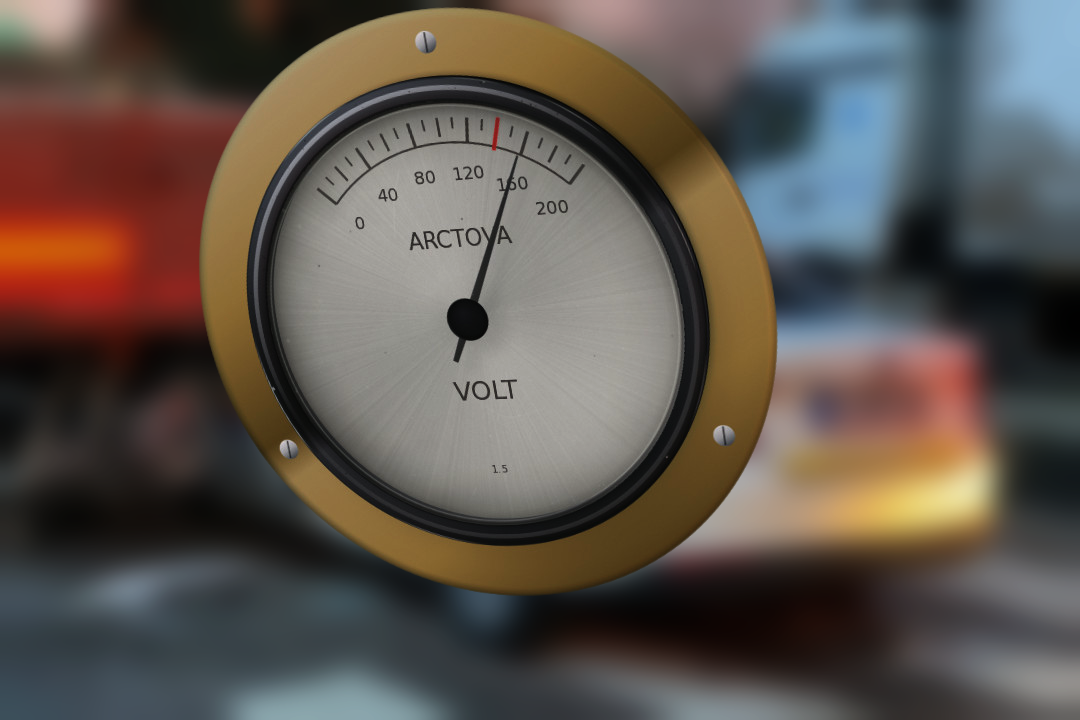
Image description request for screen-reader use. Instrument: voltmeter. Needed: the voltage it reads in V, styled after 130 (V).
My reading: 160 (V)
